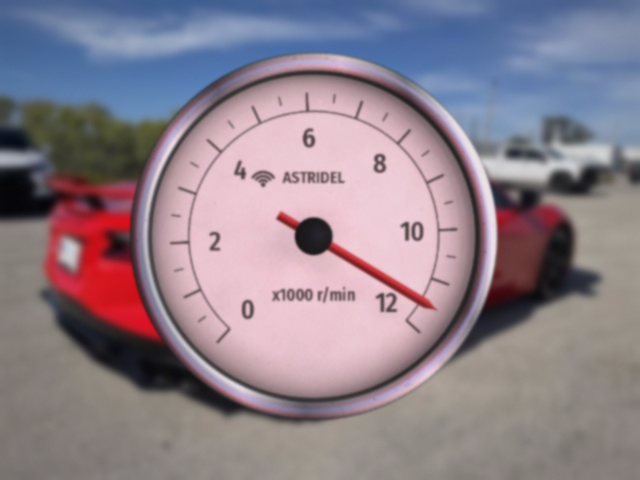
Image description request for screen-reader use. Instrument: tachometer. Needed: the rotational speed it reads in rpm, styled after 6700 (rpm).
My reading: 11500 (rpm)
